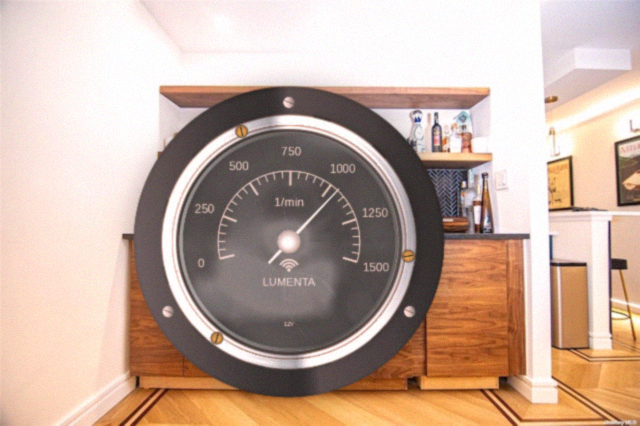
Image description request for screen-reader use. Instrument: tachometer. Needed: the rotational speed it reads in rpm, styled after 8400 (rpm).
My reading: 1050 (rpm)
